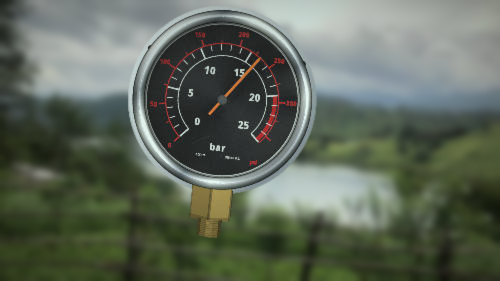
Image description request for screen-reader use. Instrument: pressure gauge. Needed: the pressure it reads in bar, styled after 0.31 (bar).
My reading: 16 (bar)
